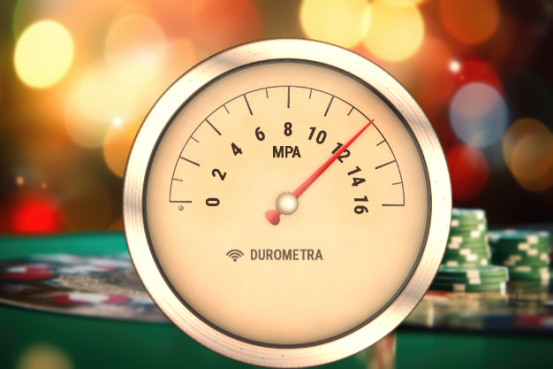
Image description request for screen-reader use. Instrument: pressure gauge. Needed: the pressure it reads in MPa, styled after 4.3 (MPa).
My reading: 12 (MPa)
